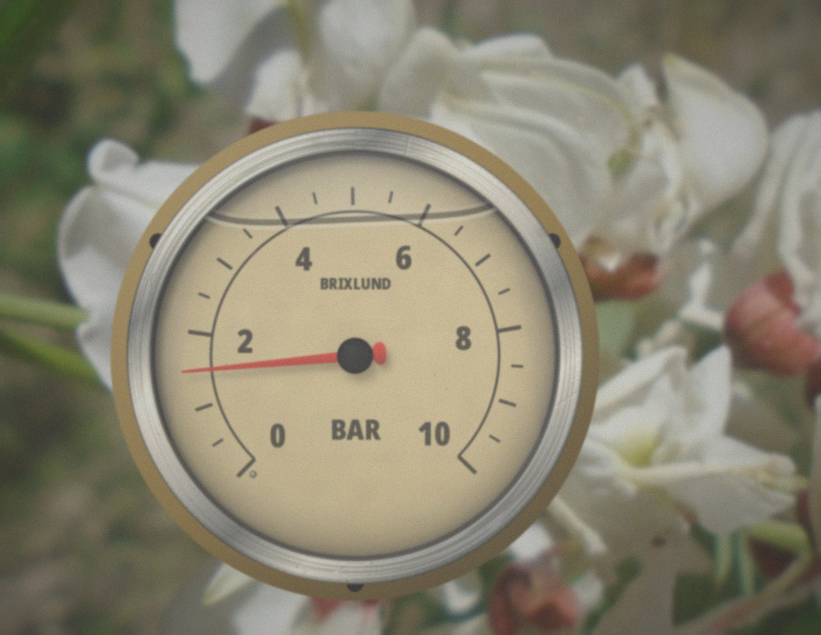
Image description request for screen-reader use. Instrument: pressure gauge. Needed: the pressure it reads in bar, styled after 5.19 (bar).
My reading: 1.5 (bar)
